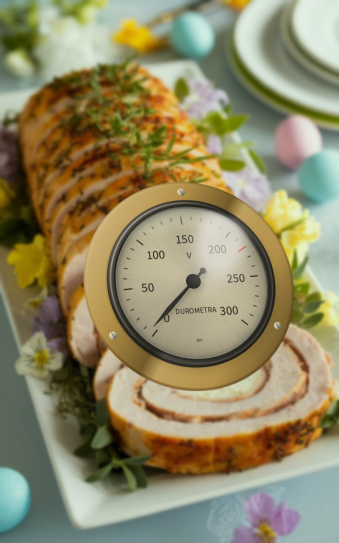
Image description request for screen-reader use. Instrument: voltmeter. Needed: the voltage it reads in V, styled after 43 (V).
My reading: 5 (V)
